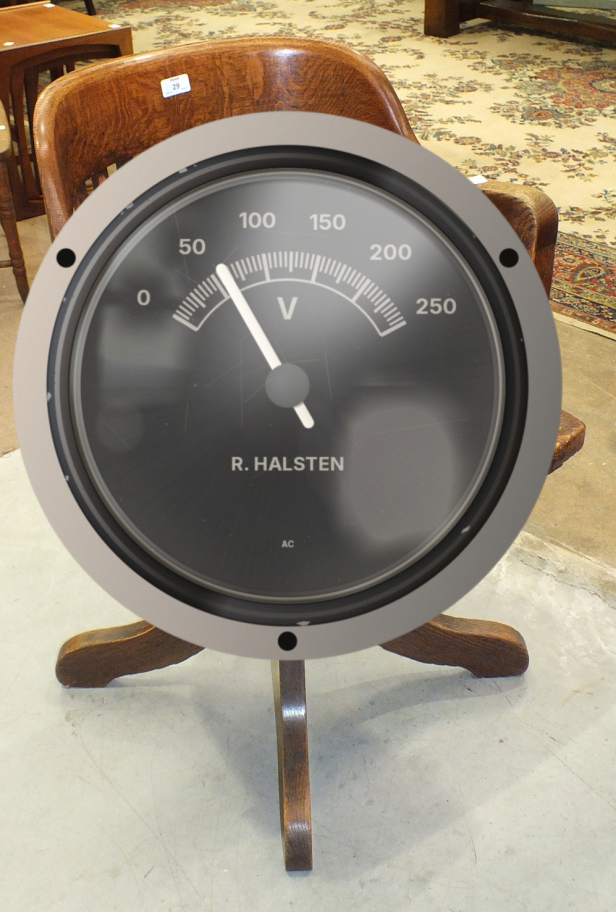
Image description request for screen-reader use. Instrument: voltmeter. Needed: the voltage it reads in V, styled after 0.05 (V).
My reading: 60 (V)
